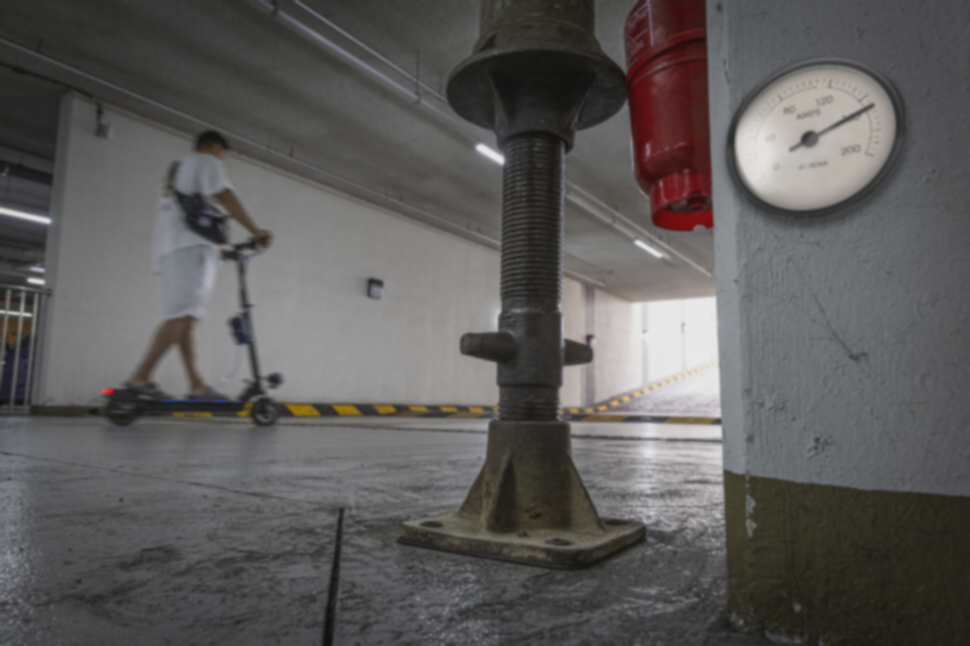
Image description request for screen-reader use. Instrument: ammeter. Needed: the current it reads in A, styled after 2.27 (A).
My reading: 160 (A)
